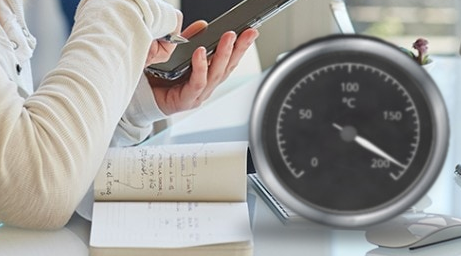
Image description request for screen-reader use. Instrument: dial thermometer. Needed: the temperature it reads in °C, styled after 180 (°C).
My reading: 190 (°C)
